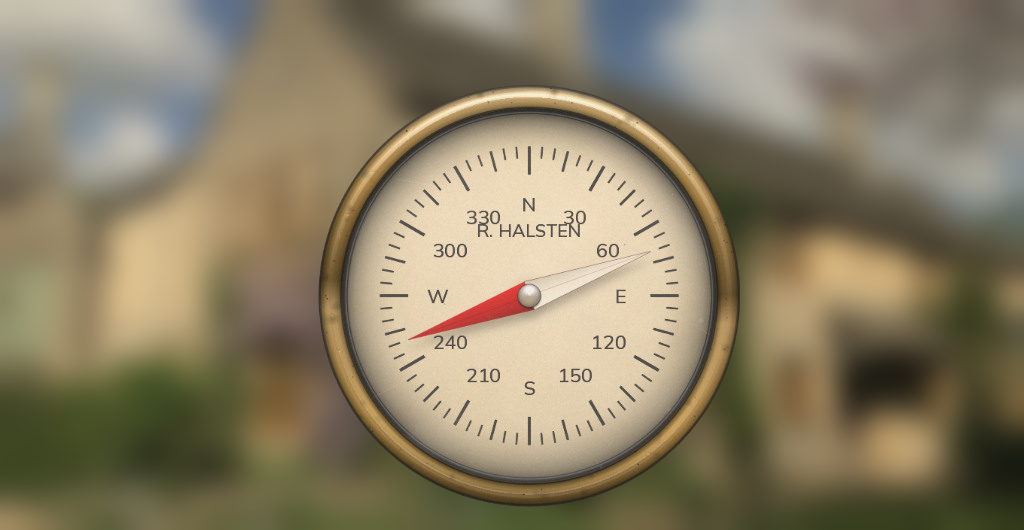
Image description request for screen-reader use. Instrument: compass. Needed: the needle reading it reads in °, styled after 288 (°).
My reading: 250 (°)
